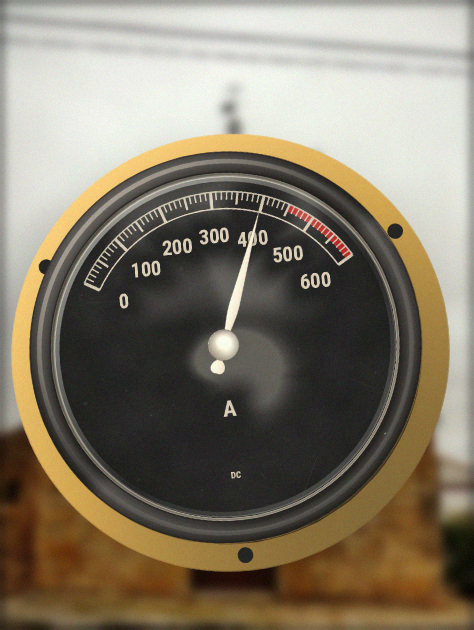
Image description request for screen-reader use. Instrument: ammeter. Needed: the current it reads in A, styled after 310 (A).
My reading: 400 (A)
